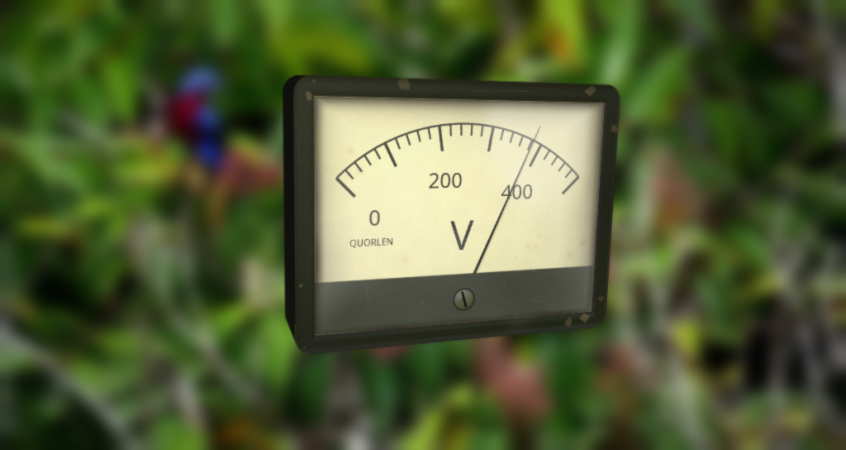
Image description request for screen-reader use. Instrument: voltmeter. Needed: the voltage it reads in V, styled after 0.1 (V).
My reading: 380 (V)
